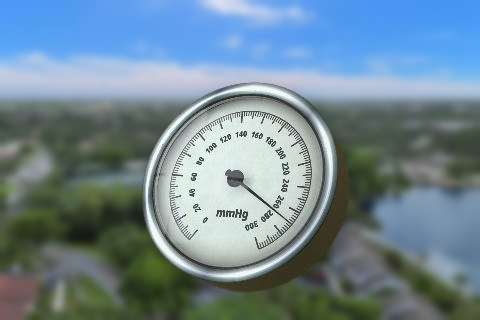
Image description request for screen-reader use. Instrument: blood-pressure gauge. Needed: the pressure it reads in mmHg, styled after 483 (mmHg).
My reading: 270 (mmHg)
